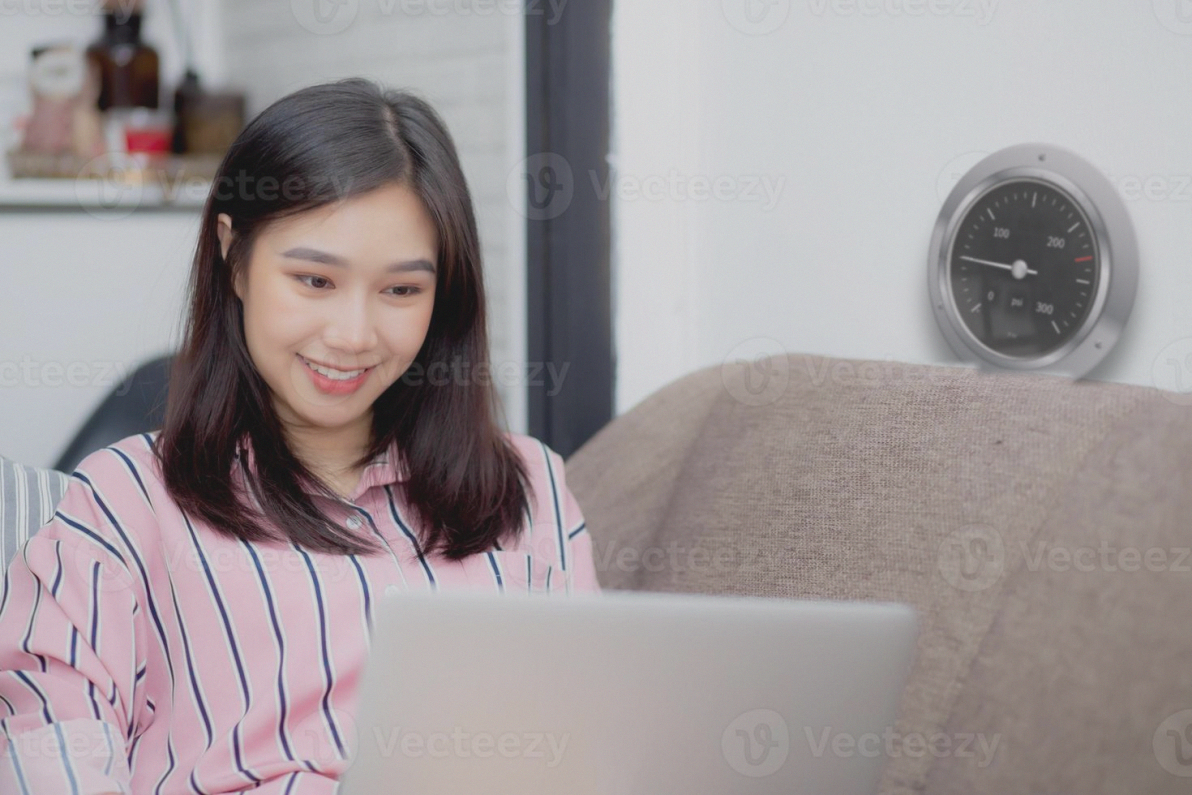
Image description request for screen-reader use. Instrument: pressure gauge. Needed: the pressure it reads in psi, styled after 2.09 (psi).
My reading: 50 (psi)
